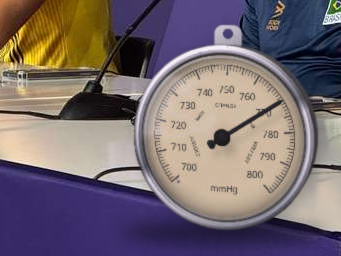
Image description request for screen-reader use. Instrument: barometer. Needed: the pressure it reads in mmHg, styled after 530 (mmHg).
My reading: 770 (mmHg)
